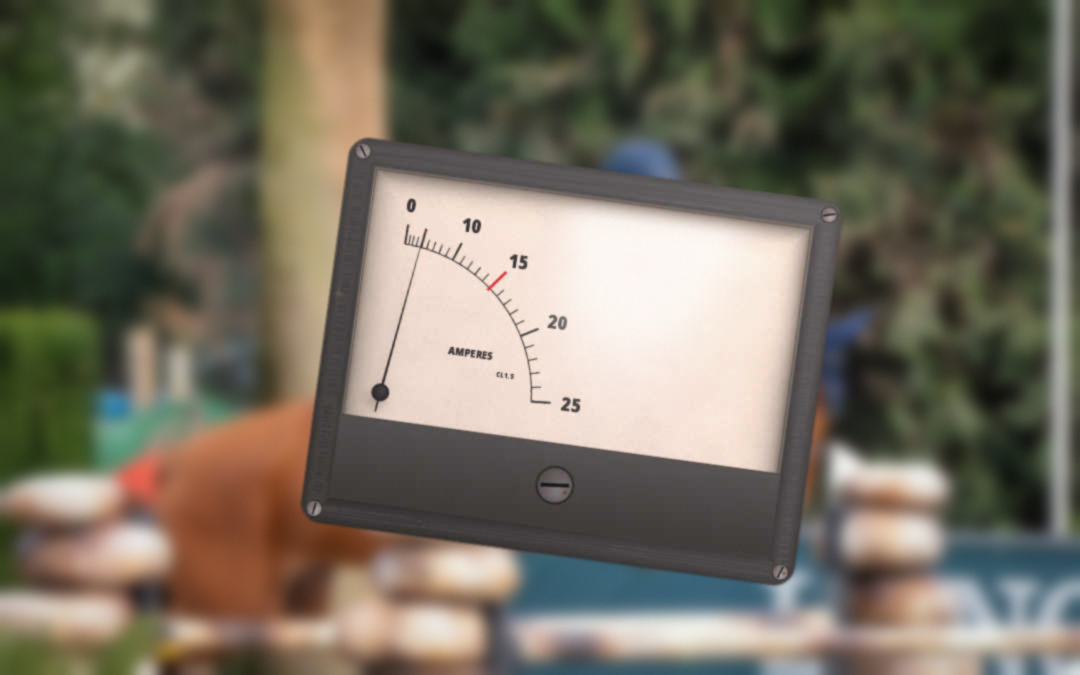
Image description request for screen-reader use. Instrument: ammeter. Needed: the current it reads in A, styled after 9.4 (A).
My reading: 5 (A)
